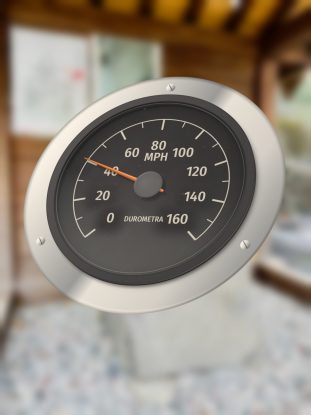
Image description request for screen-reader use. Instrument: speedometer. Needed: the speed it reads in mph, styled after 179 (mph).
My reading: 40 (mph)
